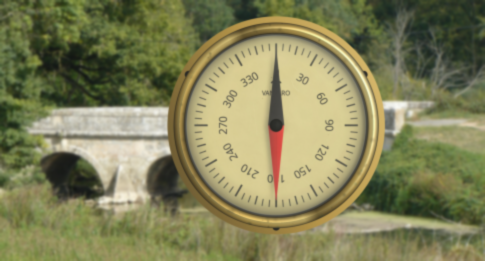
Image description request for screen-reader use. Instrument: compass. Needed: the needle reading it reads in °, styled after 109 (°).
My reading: 180 (°)
